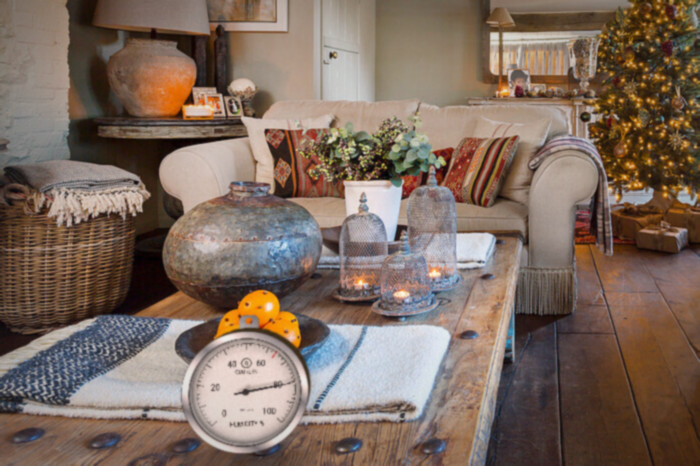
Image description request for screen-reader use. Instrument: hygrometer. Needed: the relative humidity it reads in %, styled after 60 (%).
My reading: 80 (%)
